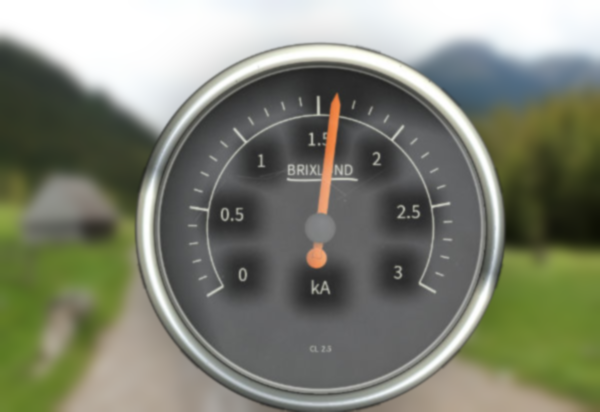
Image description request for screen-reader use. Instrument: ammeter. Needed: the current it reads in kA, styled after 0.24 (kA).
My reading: 1.6 (kA)
